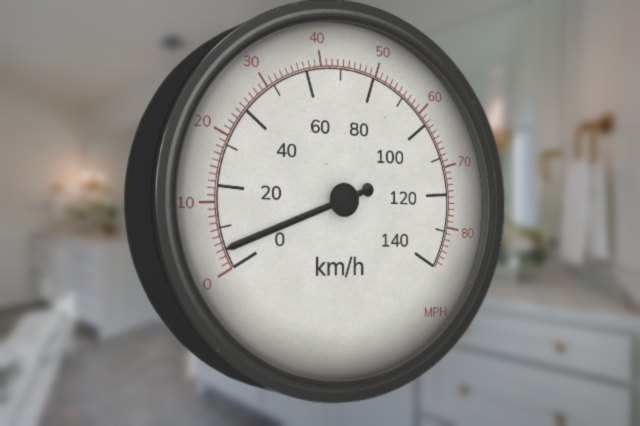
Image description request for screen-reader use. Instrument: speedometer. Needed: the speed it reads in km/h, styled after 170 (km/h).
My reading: 5 (km/h)
